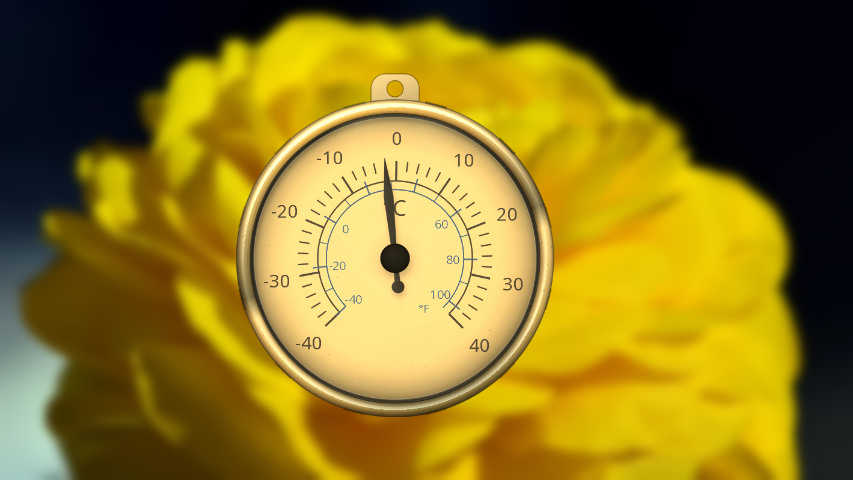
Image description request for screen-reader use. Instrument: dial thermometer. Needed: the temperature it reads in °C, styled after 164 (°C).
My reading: -2 (°C)
